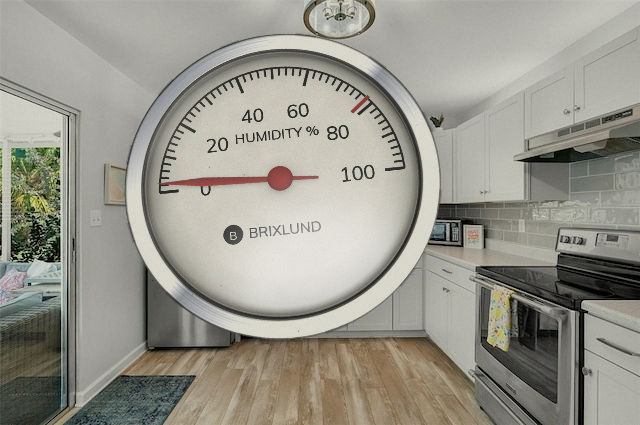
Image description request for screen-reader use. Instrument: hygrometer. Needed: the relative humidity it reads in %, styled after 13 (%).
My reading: 2 (%)
